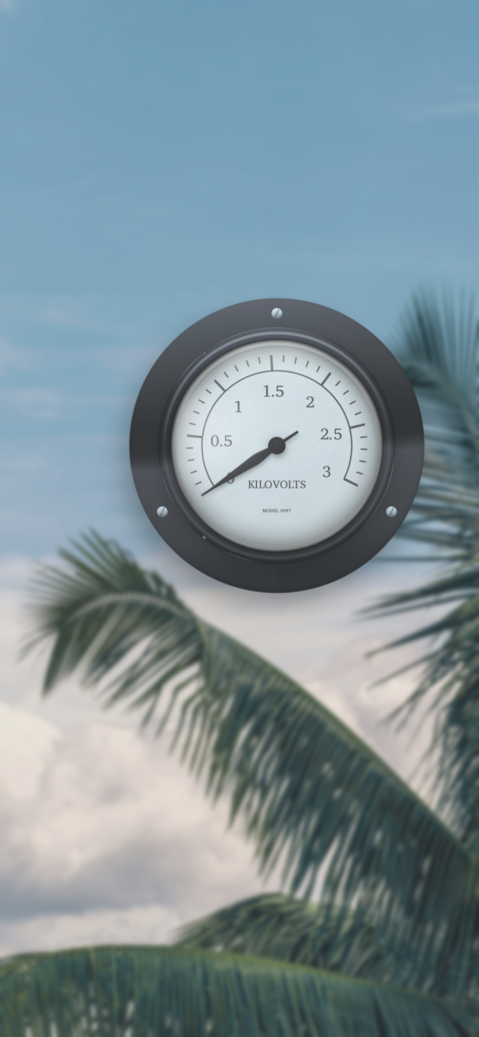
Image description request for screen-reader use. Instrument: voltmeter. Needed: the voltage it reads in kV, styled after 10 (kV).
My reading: 0 (kV)
